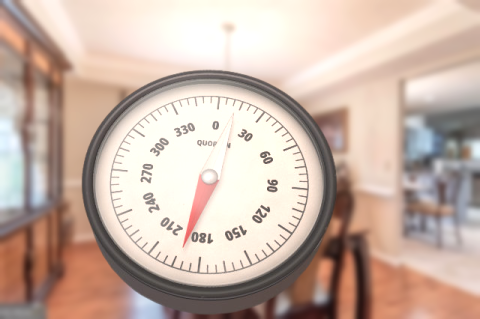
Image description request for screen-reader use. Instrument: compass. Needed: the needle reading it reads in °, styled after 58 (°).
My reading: 192.5 (°)
